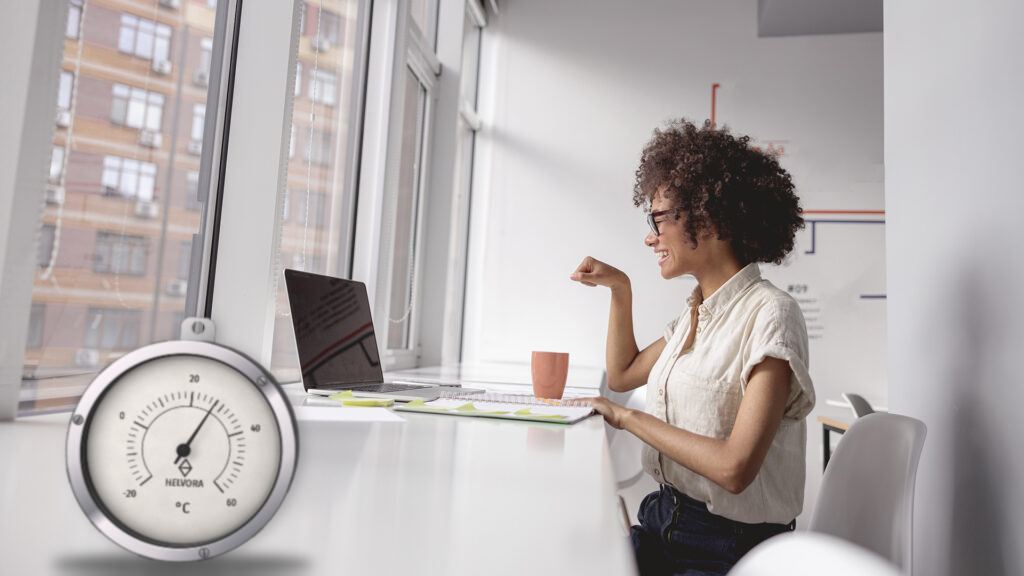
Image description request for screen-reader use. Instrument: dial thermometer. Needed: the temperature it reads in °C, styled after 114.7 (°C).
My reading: 28 (°C)
